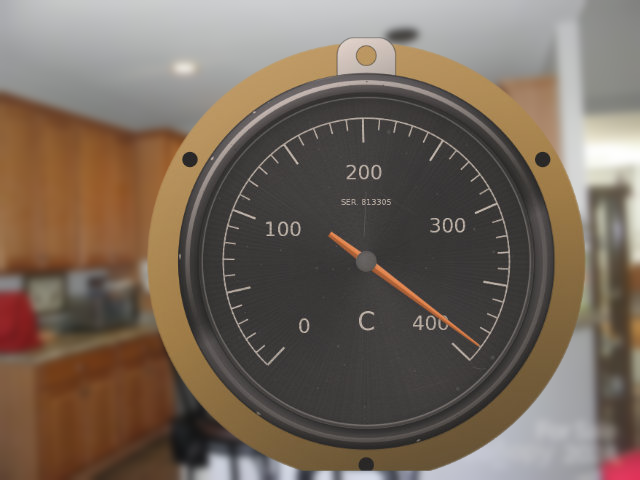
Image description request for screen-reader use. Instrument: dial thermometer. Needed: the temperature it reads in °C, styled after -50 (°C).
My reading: 390 (°C)
